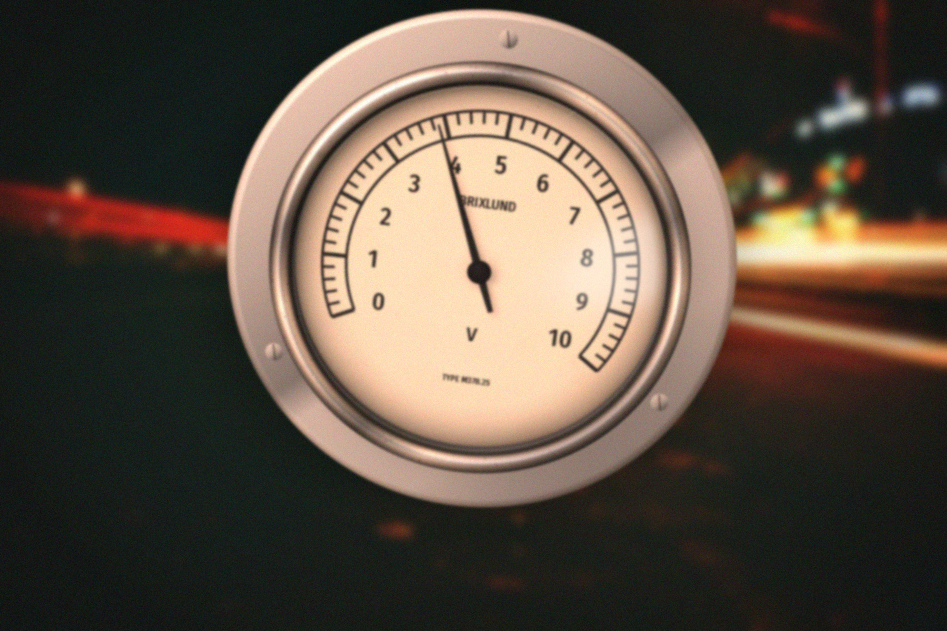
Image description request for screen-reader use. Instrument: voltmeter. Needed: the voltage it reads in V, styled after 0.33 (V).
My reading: 3.9 (V)
